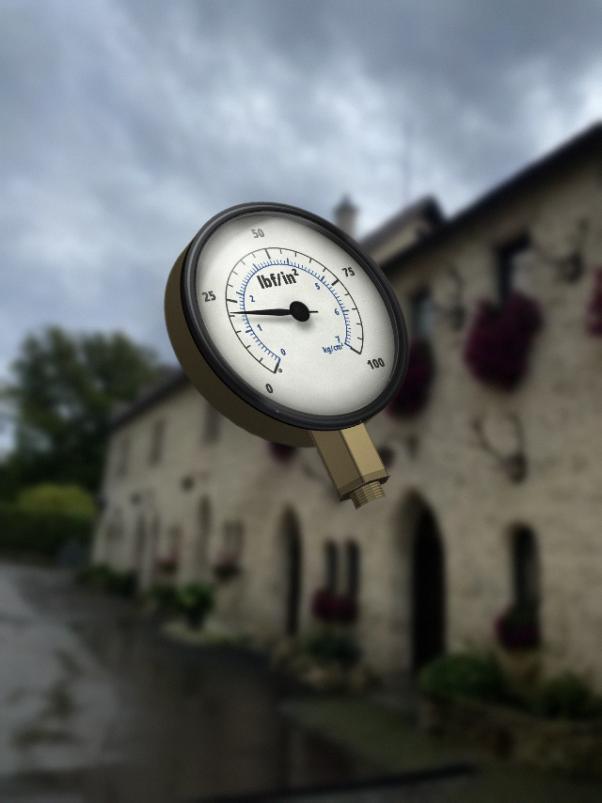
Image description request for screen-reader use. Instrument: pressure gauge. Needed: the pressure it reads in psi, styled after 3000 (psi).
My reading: 20 (psi)
